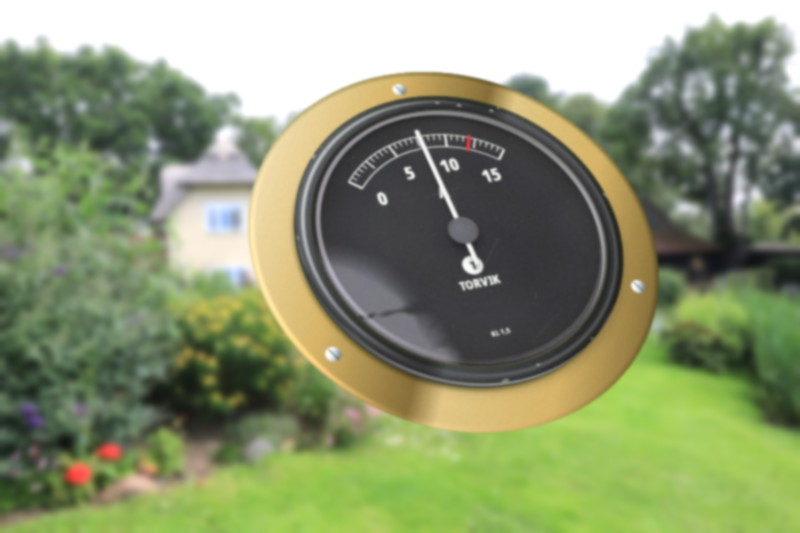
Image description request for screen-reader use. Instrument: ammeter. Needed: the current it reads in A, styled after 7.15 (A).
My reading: 7.5 (A)
